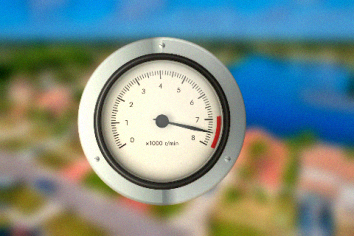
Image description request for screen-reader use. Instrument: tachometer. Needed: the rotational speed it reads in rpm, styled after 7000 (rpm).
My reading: 7500 (rpm)
